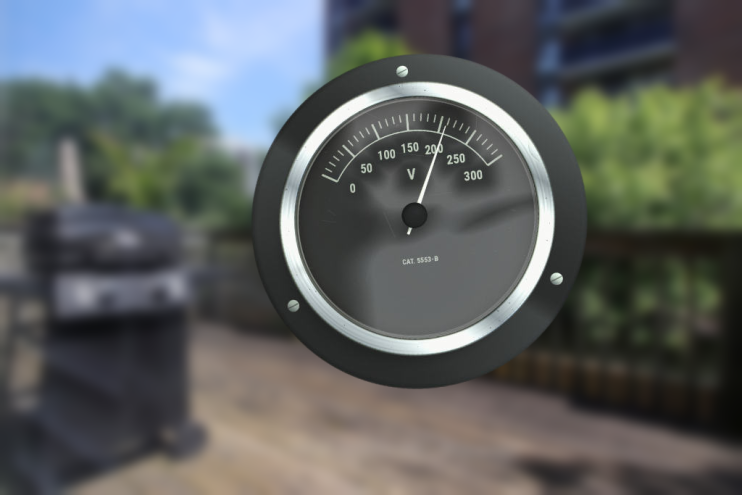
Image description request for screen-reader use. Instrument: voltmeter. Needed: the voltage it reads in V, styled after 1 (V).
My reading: 210 (V)
